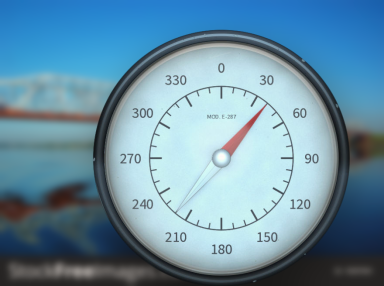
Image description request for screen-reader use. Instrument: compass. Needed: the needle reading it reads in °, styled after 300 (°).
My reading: 40 (°)
